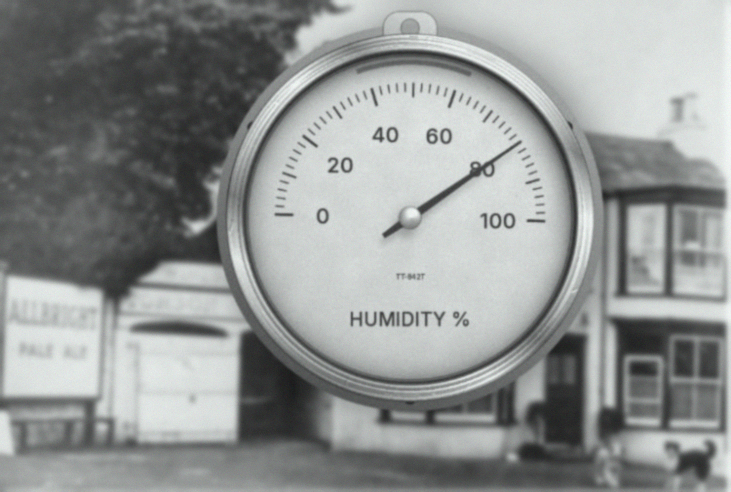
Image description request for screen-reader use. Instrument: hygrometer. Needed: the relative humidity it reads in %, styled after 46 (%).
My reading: 80 (%)
